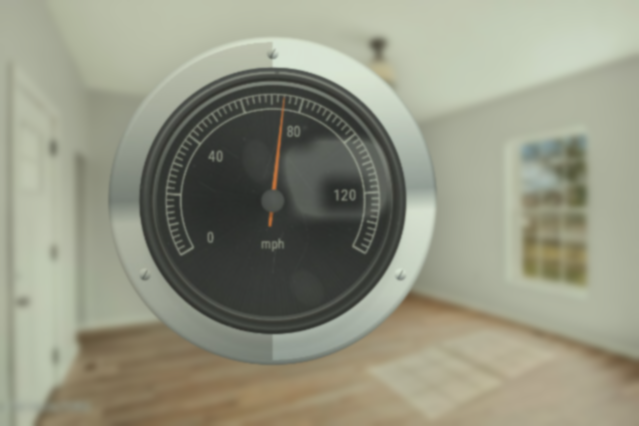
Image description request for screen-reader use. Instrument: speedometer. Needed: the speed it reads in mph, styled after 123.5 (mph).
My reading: 74 (mph)
